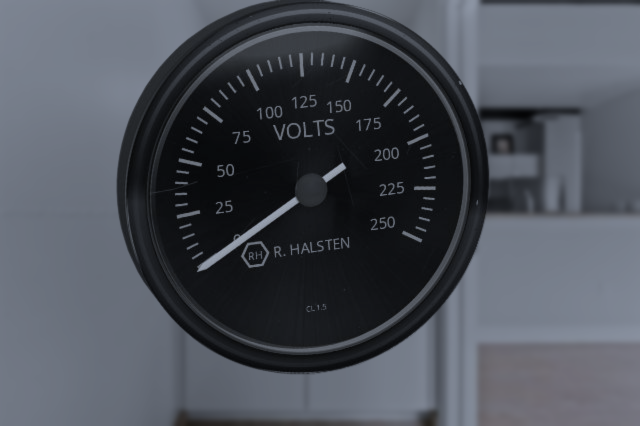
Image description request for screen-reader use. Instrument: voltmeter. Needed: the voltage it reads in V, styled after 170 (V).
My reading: 0 (V)
